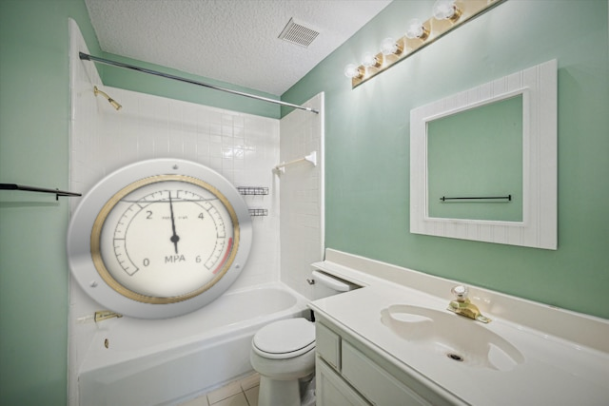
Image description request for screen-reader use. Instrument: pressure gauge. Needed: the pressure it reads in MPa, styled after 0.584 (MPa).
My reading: 2.8 (MPa)
